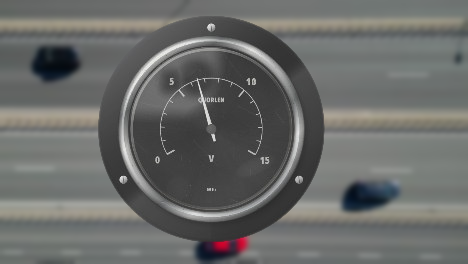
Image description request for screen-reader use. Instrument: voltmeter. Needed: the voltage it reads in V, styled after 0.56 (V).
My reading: 6.5 (V)
